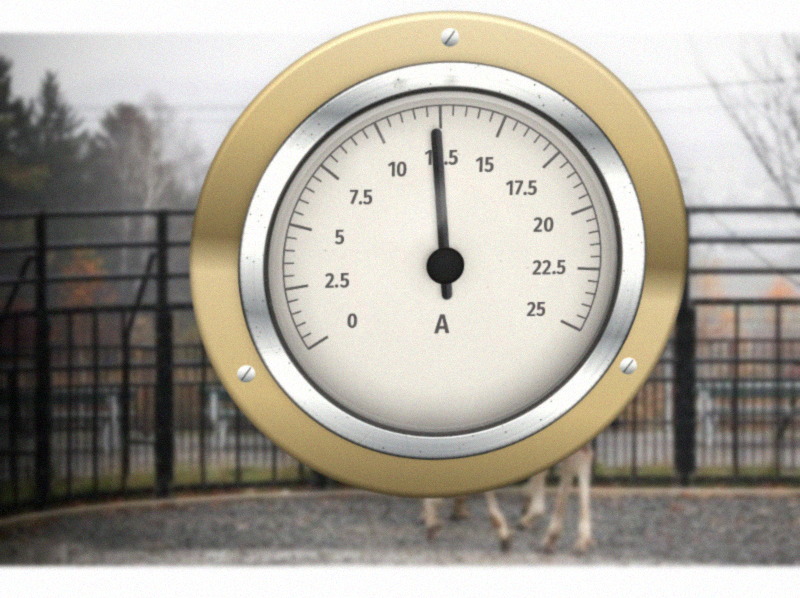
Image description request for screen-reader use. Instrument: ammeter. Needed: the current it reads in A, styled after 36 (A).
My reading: 12.25 (A)
